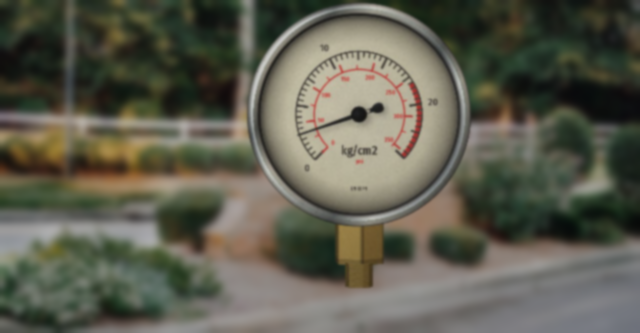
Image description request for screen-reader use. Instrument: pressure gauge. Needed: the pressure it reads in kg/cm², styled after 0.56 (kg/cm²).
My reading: 2.5 (kg/cm²)
